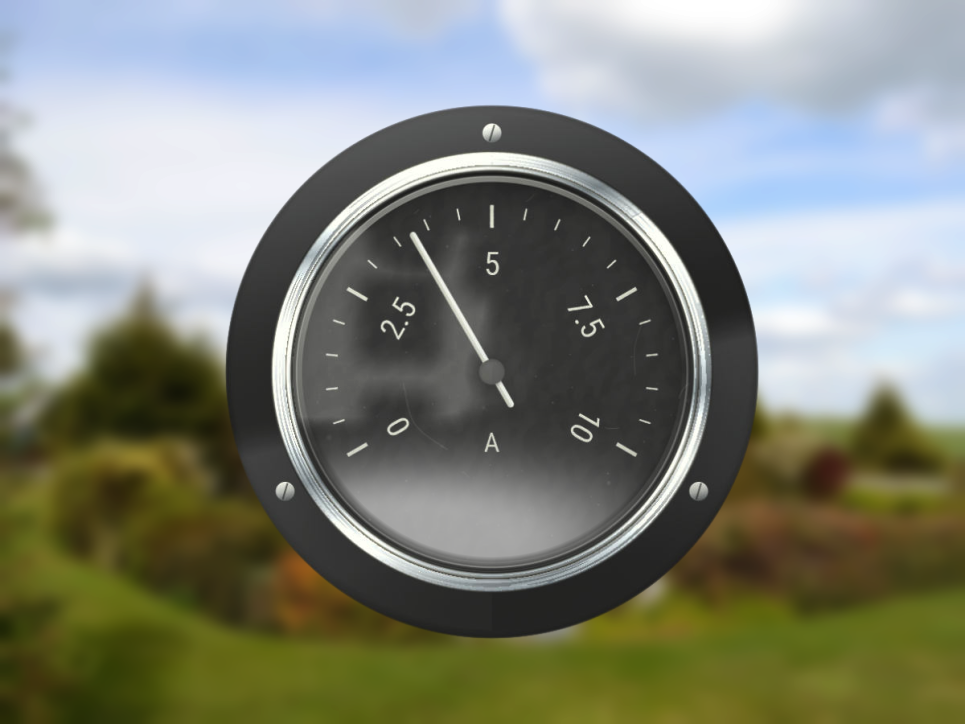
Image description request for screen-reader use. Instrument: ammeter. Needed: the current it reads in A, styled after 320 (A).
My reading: 3.75 (A)
